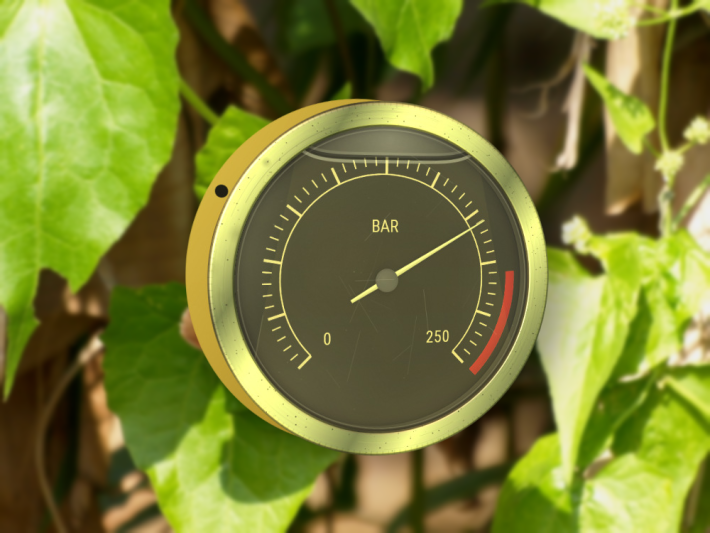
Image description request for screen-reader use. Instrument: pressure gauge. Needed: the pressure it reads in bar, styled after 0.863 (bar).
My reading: 180 (bar)
